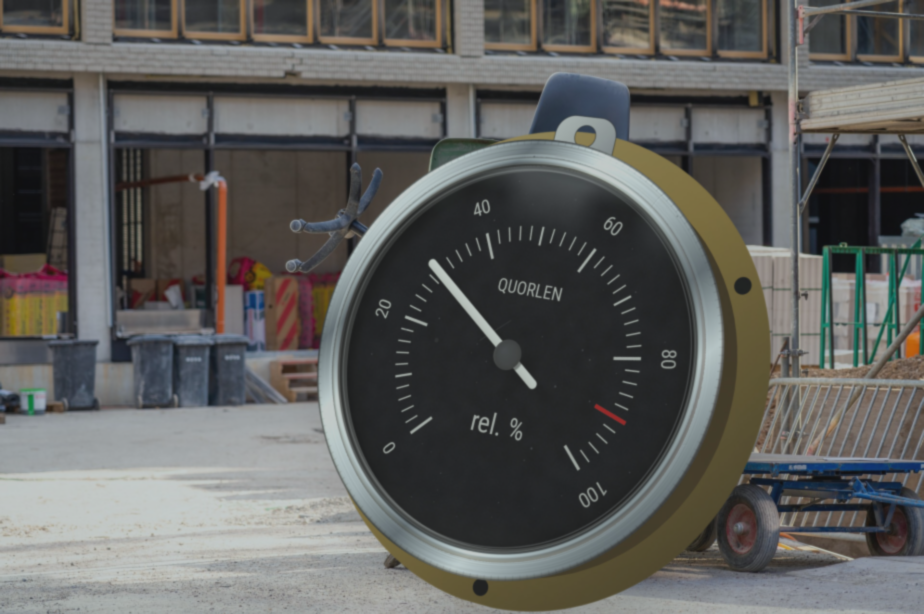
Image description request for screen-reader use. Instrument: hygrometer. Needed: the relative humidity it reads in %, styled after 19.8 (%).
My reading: 30 (%)
